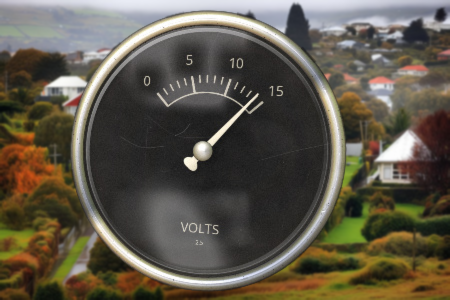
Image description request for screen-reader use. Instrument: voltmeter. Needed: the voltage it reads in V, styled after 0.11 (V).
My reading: 14 (V)
